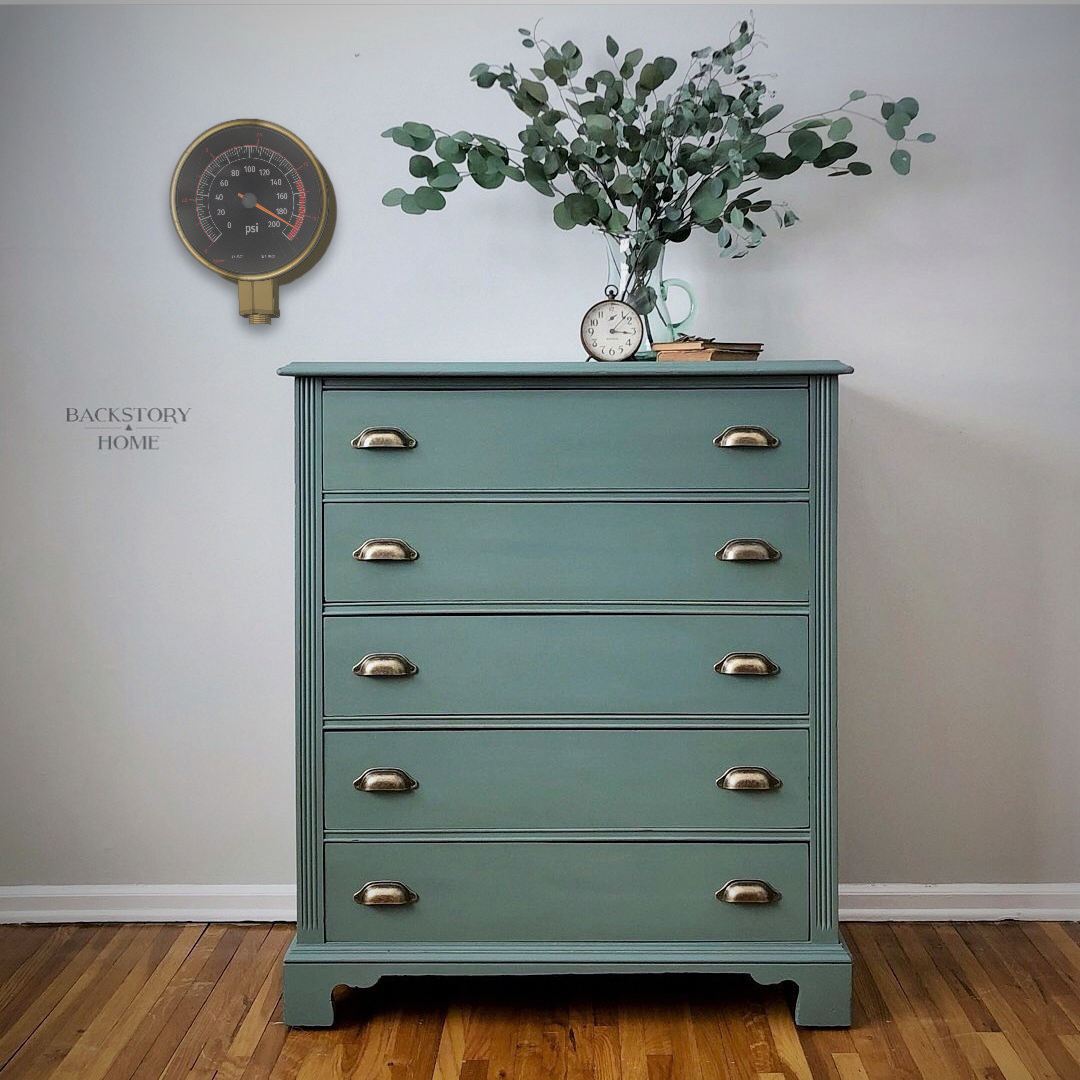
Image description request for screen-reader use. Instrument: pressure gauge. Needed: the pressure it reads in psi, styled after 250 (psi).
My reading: 190 (psi)
